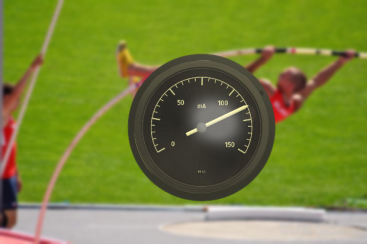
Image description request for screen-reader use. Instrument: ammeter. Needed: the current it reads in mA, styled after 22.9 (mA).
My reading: 115 (mA)
